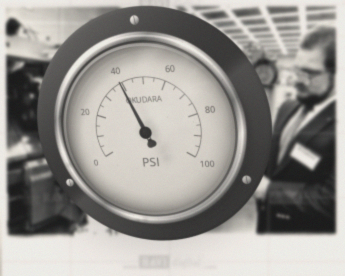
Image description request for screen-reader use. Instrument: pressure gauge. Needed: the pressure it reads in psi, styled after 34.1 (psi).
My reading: 40 (psi)
